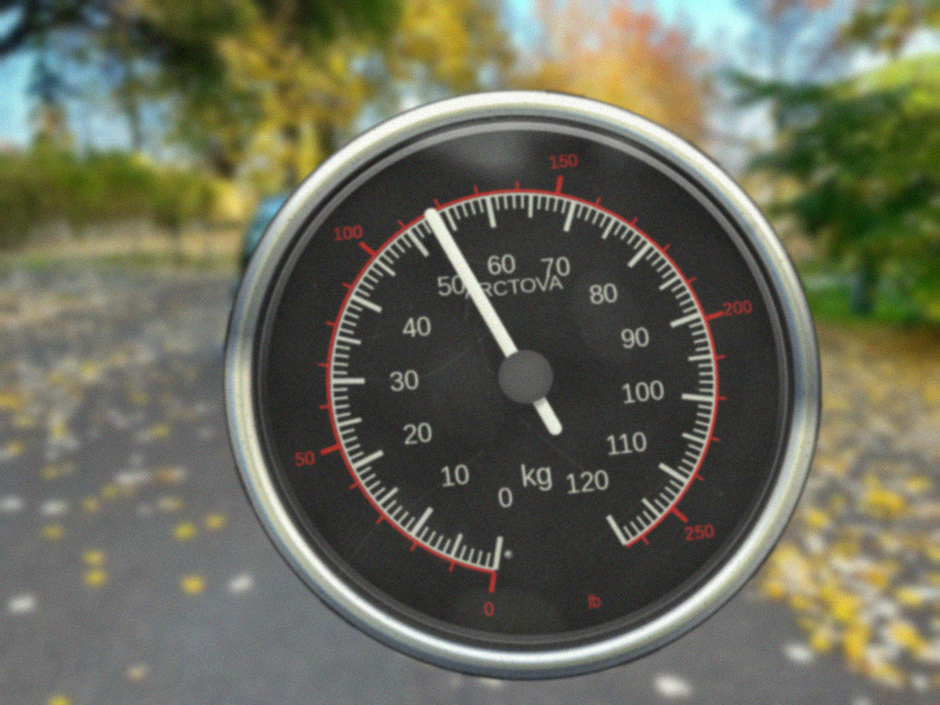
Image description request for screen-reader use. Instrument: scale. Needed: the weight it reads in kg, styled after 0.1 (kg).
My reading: 53 (kg)
